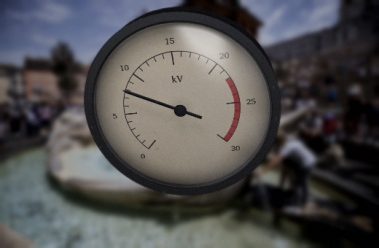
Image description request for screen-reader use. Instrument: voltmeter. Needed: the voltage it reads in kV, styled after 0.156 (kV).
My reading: 8 (kV)
